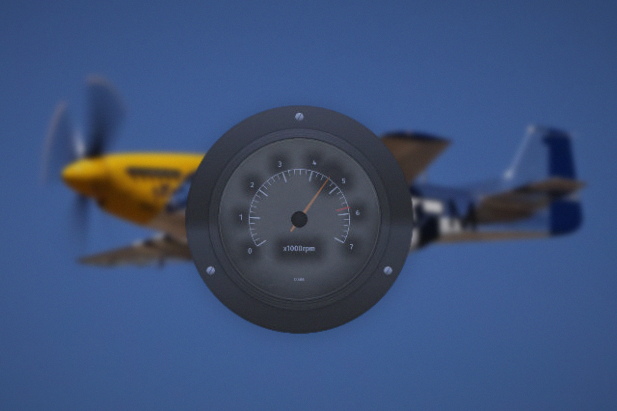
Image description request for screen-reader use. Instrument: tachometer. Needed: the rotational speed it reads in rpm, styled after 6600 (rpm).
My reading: 4600 (rpm)
